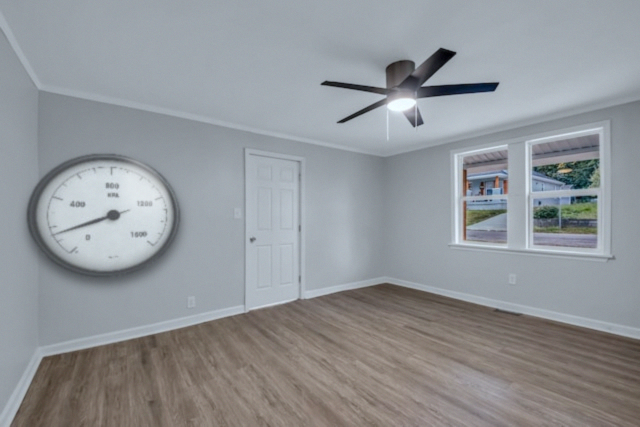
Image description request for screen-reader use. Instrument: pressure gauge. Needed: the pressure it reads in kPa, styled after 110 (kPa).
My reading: 150 (kPa)
